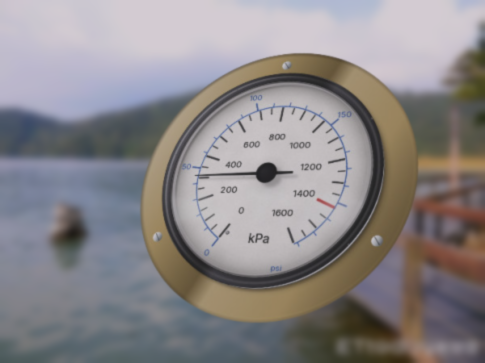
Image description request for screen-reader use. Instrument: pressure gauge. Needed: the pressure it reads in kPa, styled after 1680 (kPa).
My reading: 300 (kPa)
